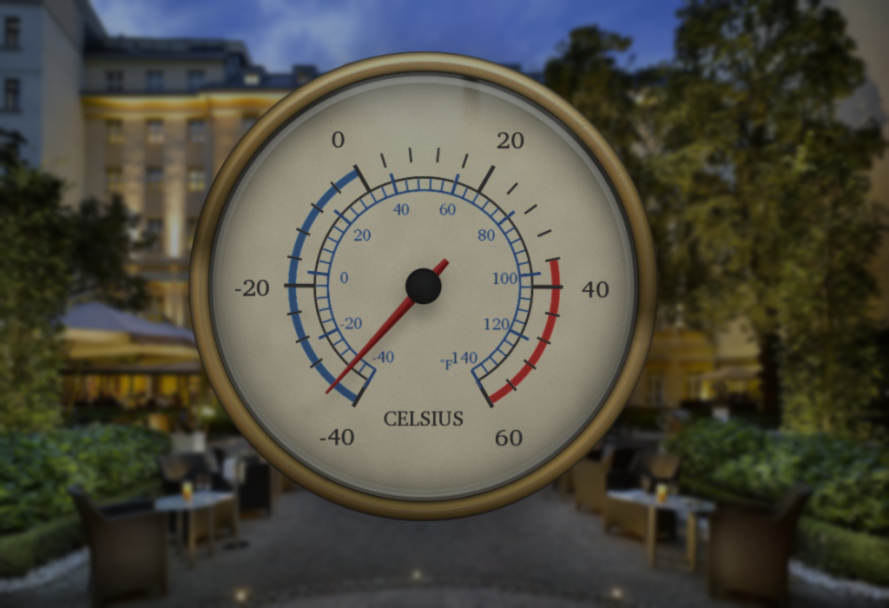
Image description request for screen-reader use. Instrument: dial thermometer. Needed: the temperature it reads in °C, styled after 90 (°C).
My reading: -36 (°C)
